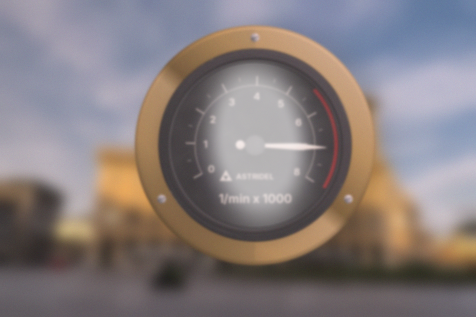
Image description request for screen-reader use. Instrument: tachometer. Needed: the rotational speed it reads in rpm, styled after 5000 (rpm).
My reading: 7000 (rpm)
